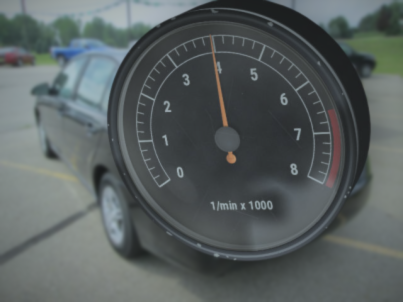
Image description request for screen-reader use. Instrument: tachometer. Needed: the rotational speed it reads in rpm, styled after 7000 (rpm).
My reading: 4000 (rpm)
